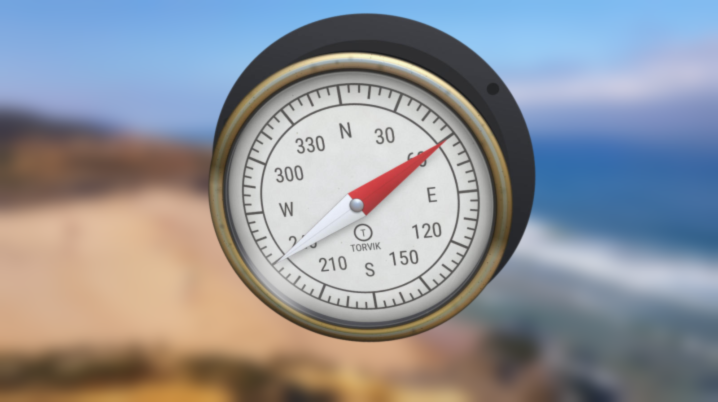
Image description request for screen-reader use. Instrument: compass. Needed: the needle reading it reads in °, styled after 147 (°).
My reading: 60 (°)
